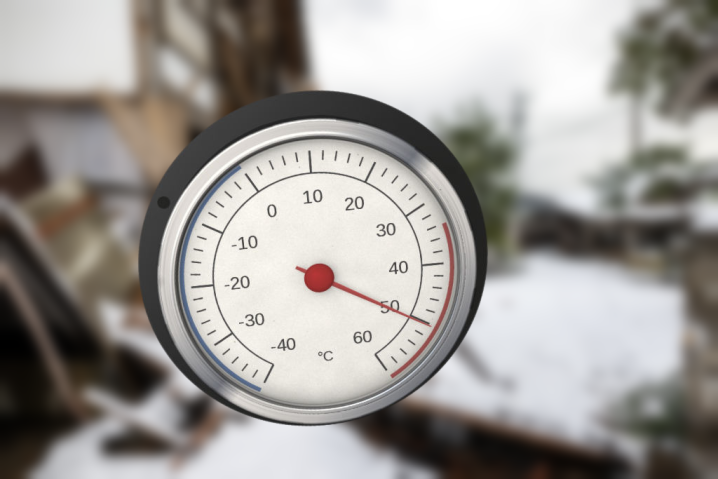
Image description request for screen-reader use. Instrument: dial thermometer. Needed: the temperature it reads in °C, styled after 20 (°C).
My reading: 50 (°C)
